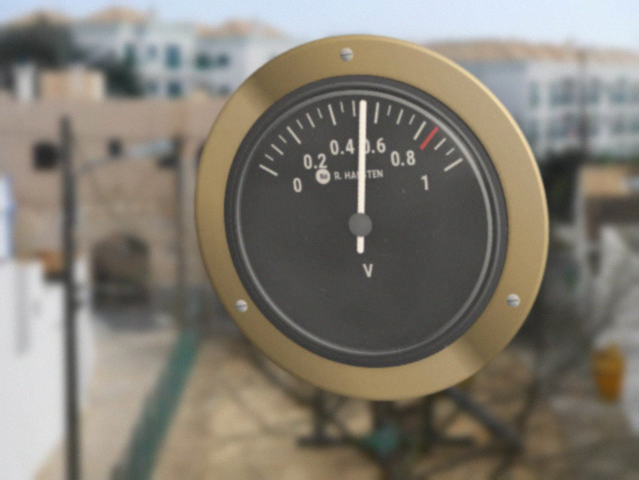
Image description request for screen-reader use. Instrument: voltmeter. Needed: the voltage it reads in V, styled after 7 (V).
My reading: 0.55 (V)
